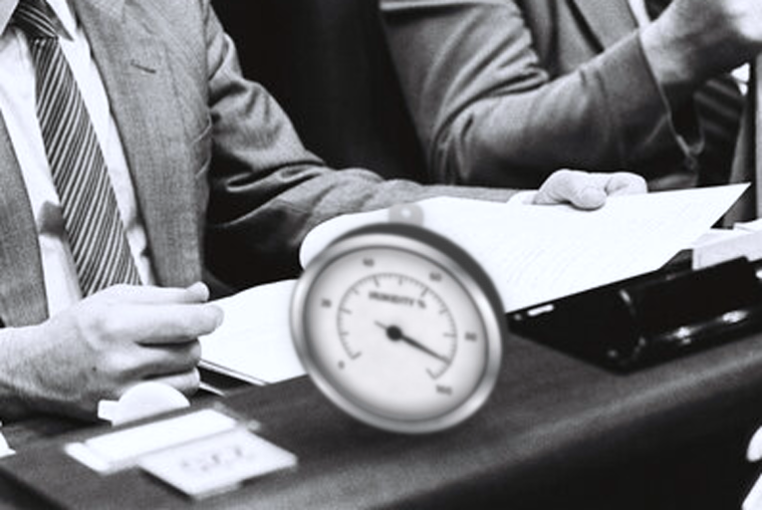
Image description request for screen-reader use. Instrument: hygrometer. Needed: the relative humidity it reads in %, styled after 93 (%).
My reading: 90 (%)
